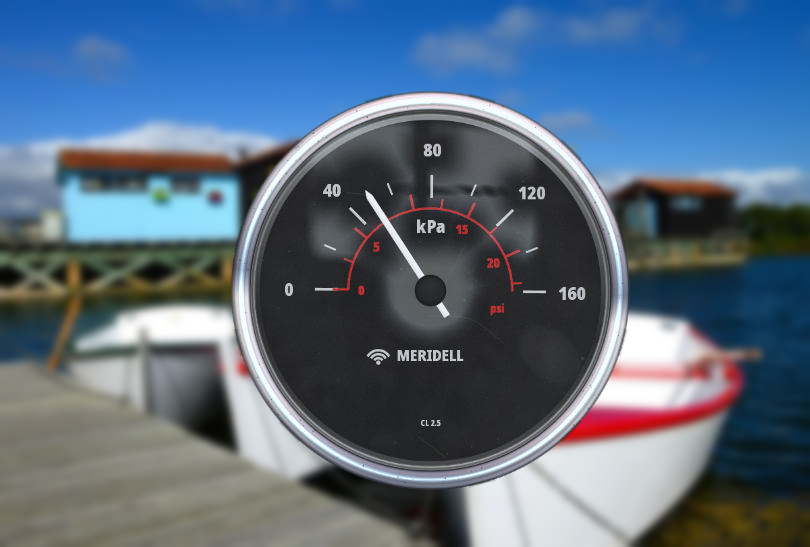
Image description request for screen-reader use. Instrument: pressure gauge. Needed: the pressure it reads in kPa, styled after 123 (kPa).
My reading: 50 (kPa)
